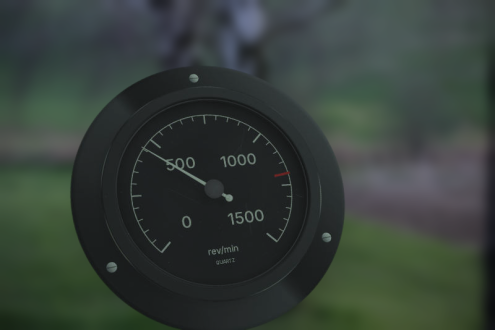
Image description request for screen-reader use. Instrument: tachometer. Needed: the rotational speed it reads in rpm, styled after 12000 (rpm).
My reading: 450 (rpm)
